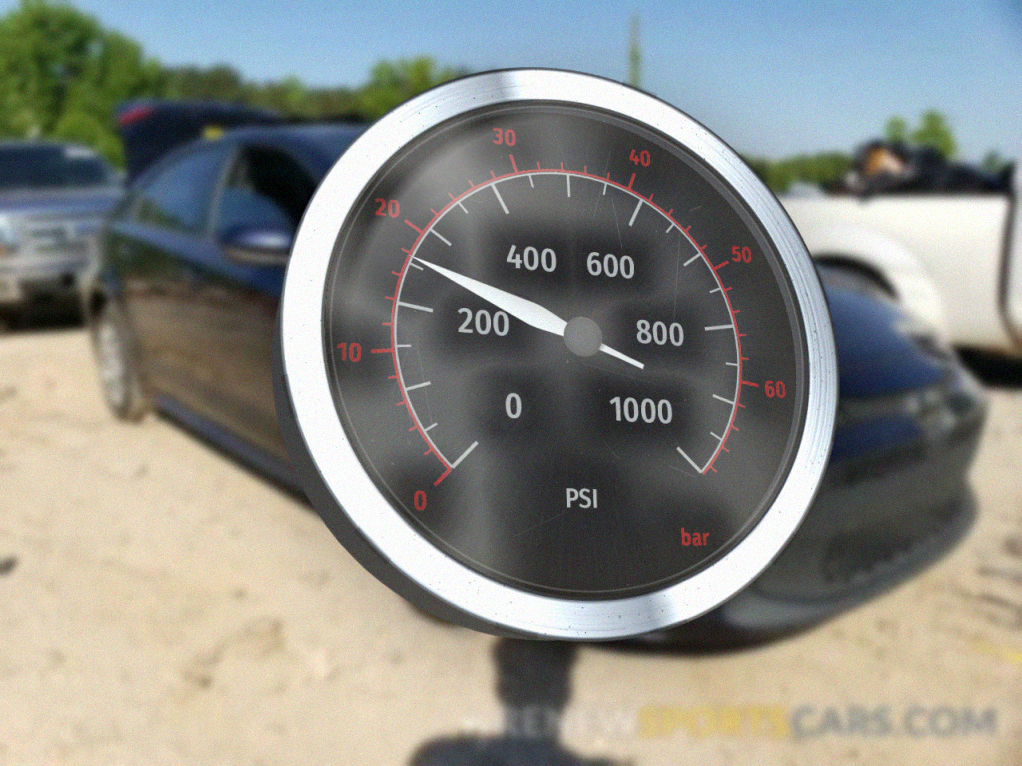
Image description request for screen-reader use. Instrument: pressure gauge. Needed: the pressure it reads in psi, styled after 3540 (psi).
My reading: 250 (psi)
